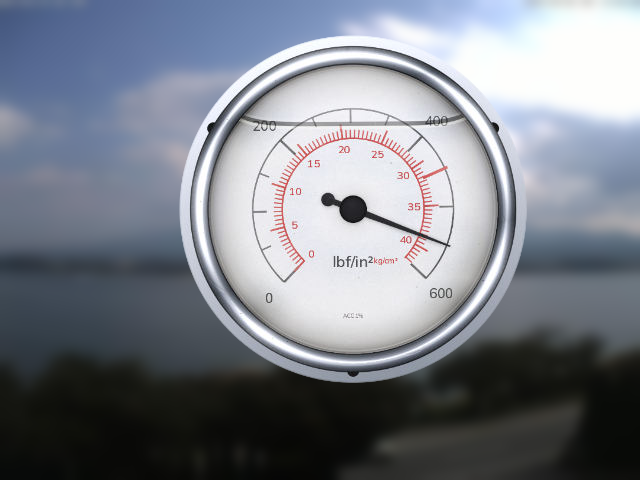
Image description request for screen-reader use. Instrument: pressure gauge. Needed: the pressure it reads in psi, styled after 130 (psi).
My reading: 550 (psi)
